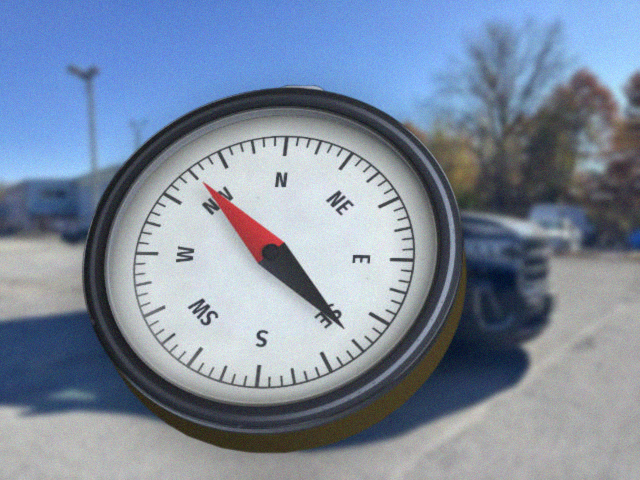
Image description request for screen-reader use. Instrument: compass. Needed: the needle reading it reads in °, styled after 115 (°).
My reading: 315 (°)
